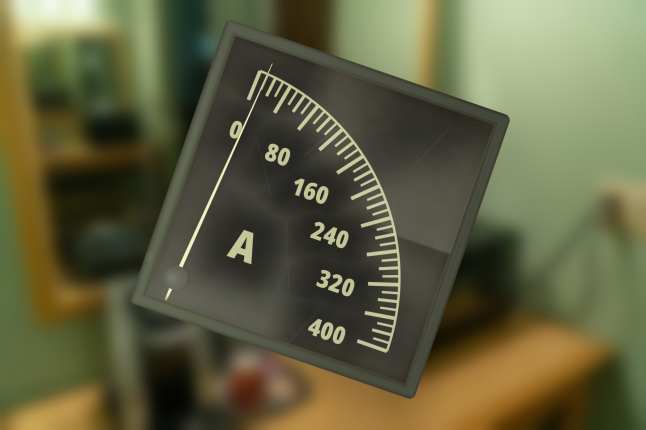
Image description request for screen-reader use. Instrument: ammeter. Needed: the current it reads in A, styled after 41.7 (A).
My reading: 10 (A)
